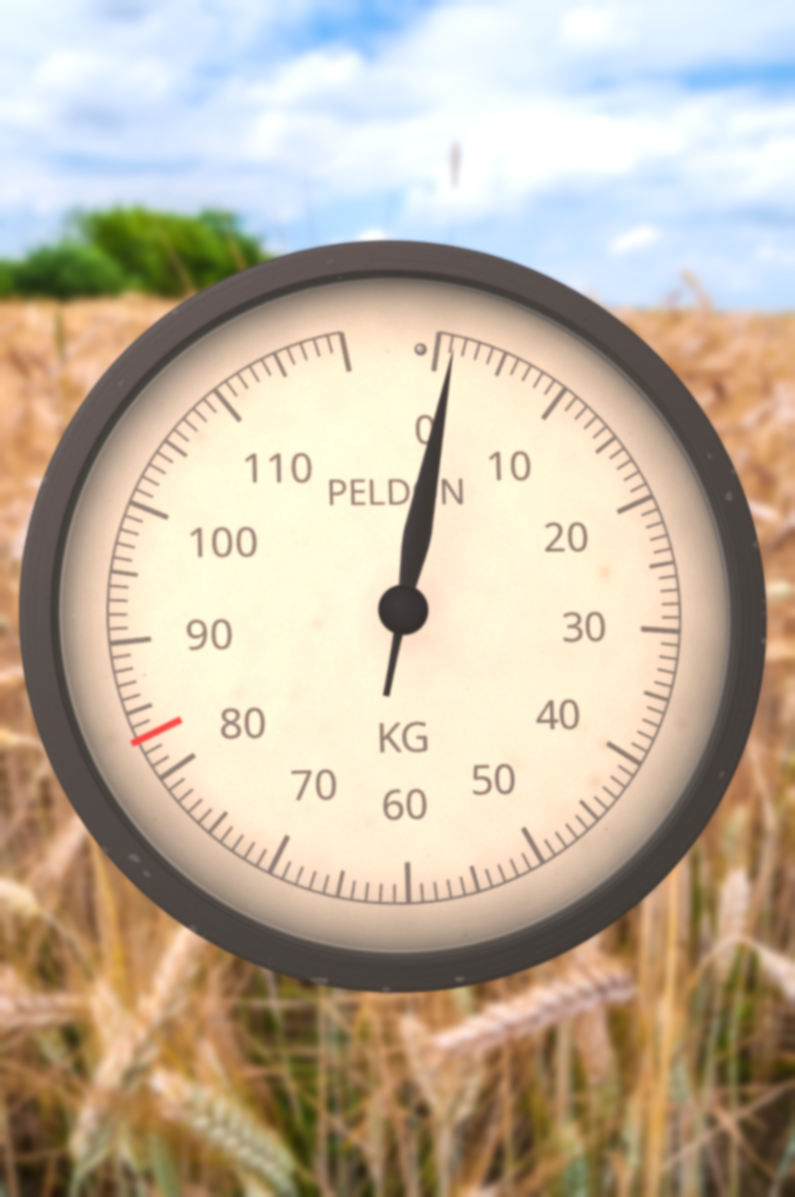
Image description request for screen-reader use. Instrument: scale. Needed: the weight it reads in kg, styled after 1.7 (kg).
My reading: 1 (kg)
